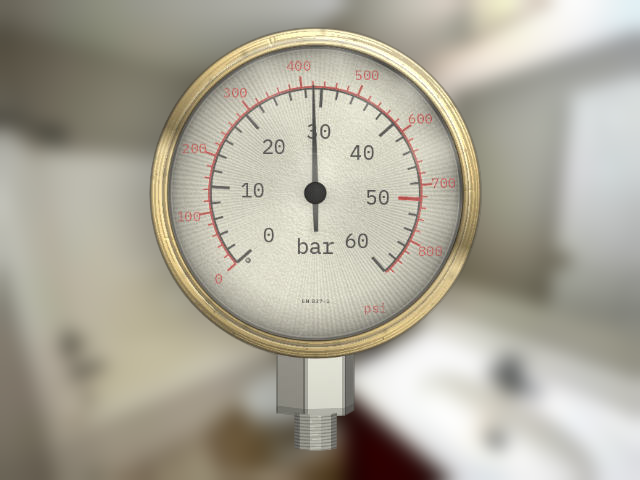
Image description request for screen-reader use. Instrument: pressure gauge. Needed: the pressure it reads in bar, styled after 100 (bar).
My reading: 29 (bar)
